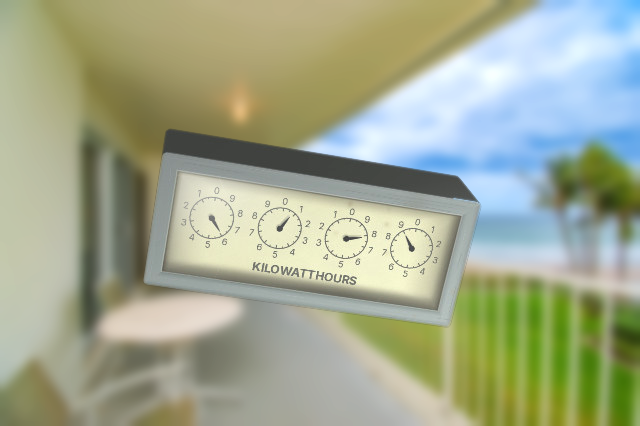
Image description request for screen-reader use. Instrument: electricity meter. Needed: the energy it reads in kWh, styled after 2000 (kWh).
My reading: 6079 (kWh)
